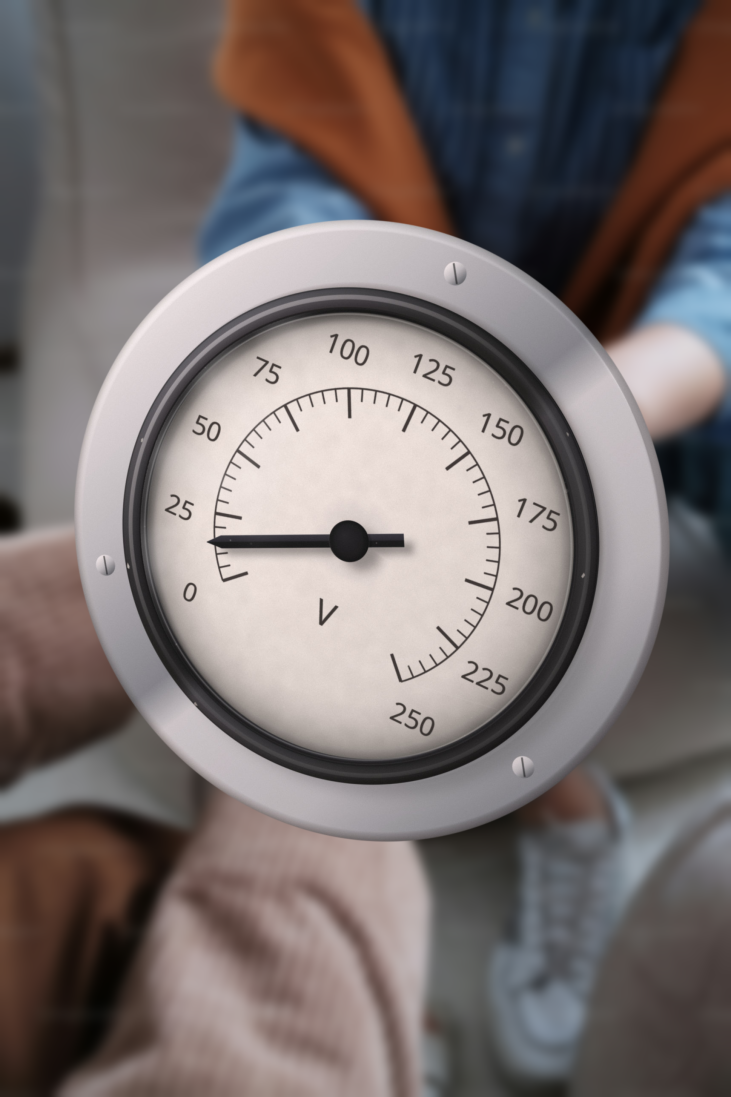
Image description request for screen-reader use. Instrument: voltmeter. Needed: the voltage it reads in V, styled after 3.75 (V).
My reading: 15 (V)
